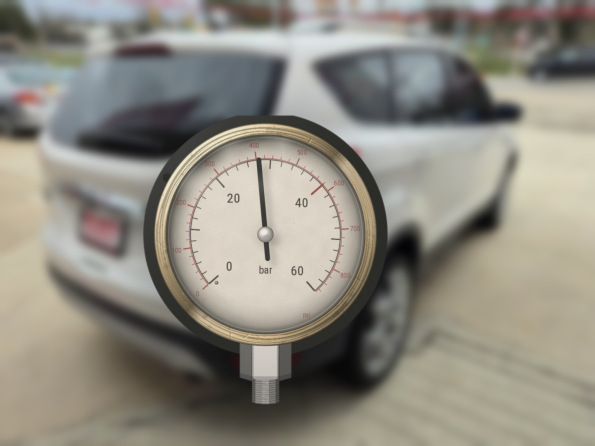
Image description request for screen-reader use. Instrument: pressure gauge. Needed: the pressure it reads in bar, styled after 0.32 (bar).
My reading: 28 (bar)
